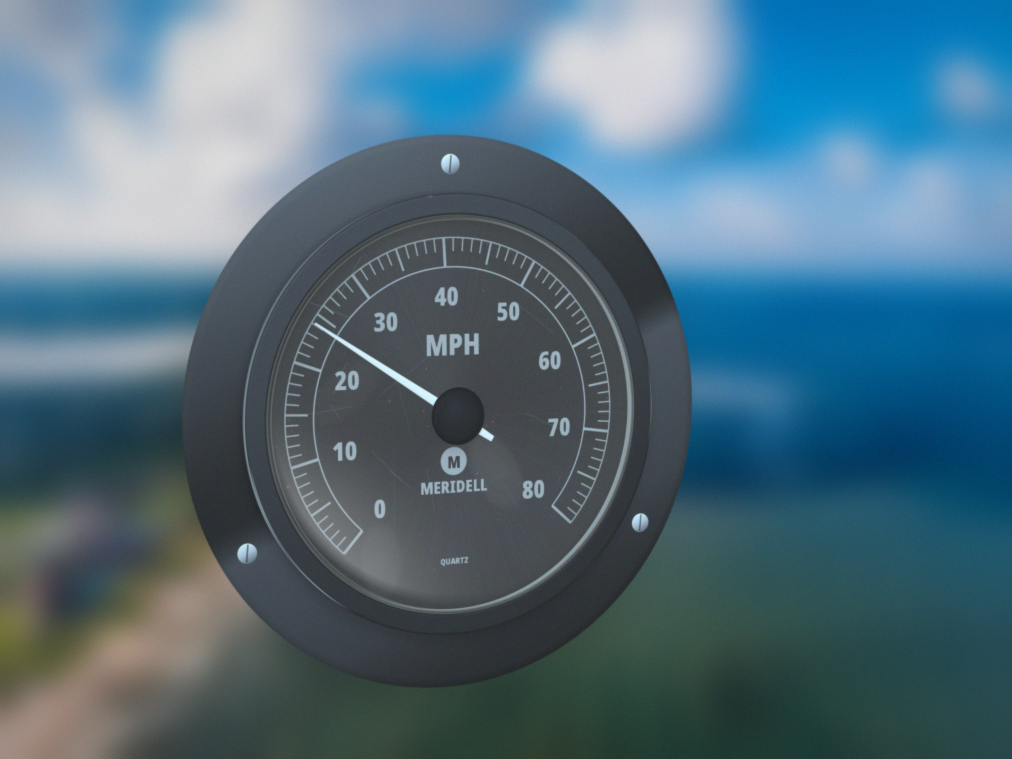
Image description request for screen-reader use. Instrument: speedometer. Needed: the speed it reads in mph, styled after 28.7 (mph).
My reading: 24 (mph)
